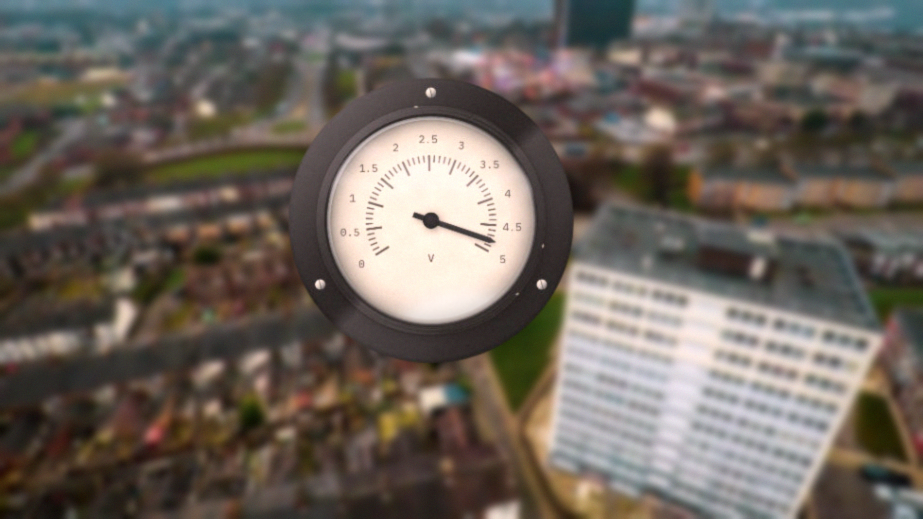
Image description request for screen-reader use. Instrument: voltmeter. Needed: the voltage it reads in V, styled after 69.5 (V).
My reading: 4.8 (V)
